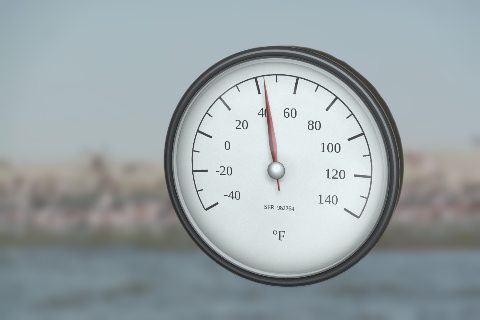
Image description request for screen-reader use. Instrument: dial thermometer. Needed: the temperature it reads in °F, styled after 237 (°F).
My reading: 45 (°F)
